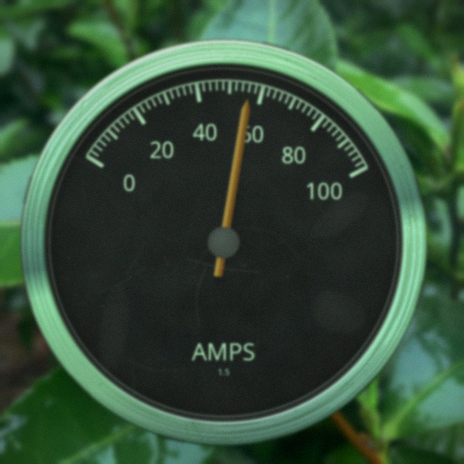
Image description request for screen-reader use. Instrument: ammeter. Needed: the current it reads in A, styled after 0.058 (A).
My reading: 56 (A)
